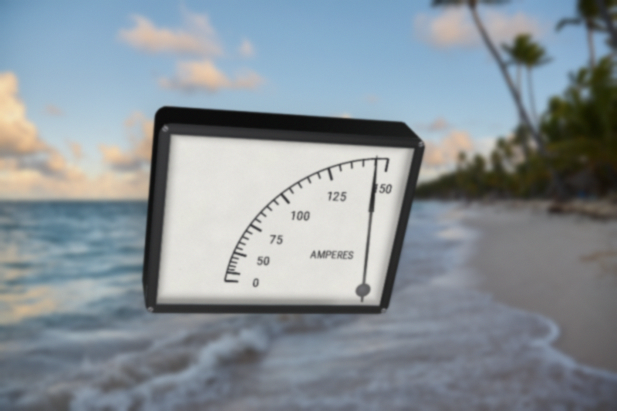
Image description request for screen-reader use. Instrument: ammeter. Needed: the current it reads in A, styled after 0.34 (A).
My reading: 145 (A)
